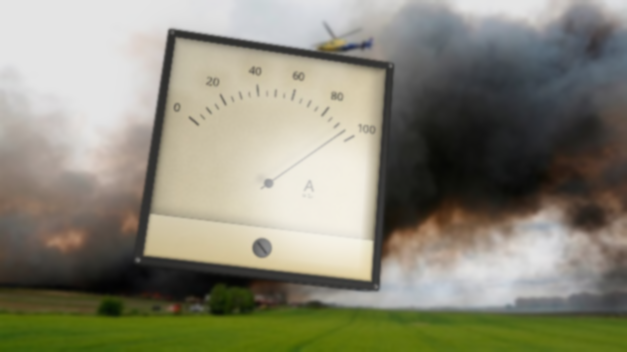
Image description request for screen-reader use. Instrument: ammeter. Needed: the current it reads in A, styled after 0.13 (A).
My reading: 95 (A)
